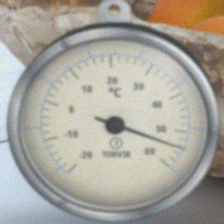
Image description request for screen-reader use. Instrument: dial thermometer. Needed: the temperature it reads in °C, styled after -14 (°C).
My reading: 54 (°C)
